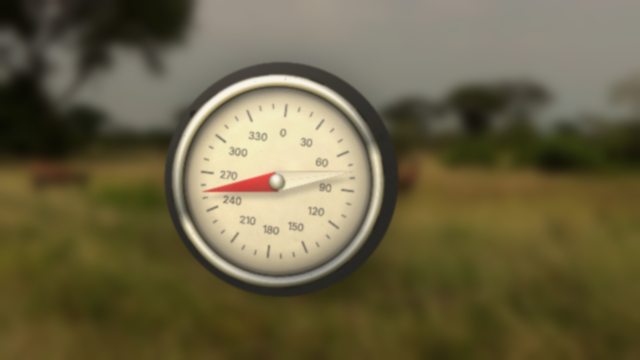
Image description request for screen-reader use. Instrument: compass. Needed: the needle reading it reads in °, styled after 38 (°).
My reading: 255 (°)
